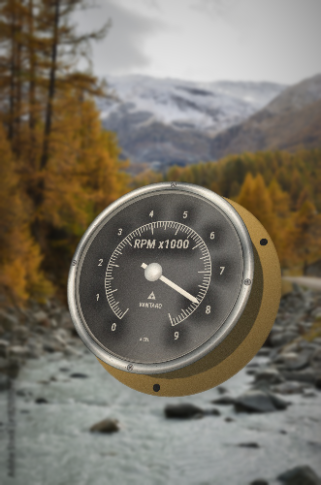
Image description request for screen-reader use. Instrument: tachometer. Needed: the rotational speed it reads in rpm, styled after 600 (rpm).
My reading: 8000 (rpm)
